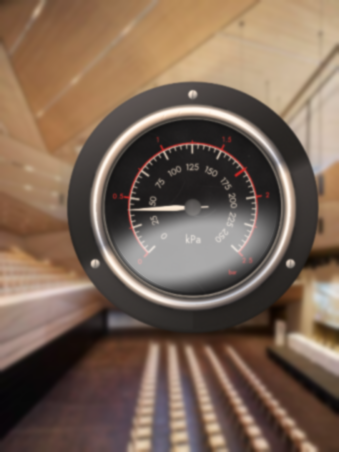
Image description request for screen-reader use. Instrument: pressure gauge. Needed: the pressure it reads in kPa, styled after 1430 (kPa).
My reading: 40 (kPa)
